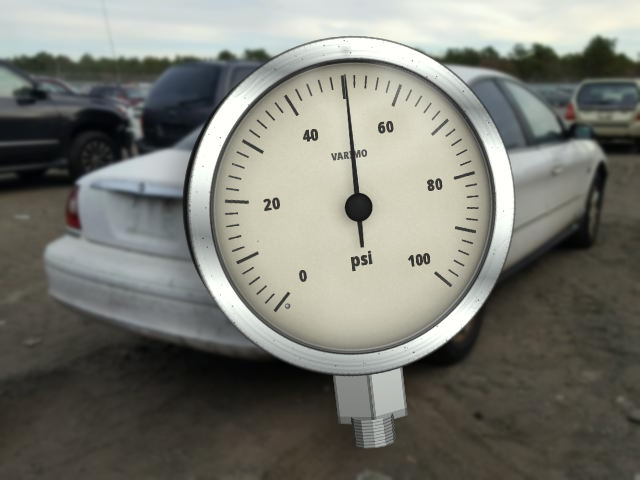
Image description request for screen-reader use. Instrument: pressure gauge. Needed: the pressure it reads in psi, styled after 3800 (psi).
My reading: 50 (psi)
